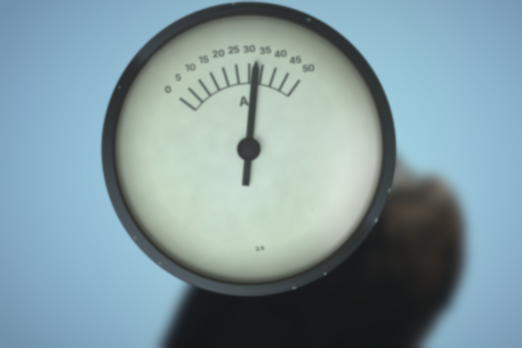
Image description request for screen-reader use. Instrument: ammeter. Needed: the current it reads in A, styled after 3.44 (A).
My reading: 32.5 (A)
